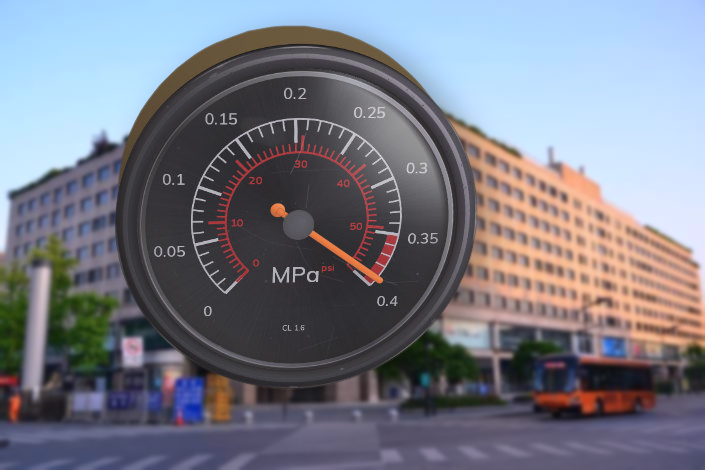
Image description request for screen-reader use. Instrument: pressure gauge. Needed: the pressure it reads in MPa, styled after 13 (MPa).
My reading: 0.39 (MPa)
